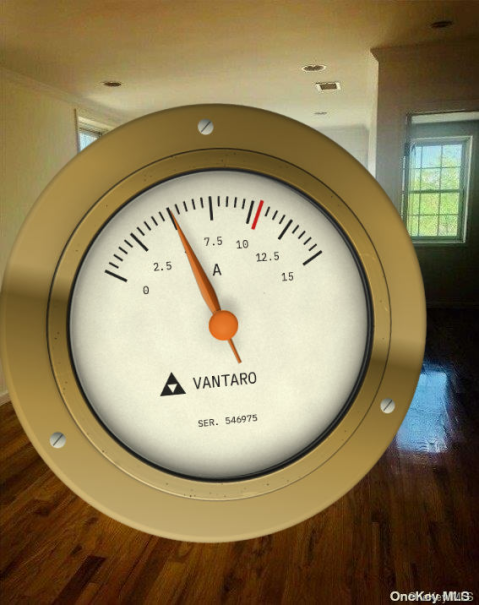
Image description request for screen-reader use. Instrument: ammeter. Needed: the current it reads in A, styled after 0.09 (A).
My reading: 5 (A)
